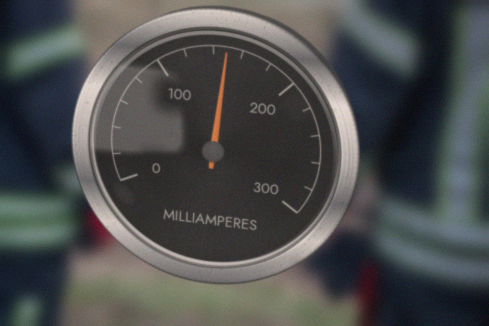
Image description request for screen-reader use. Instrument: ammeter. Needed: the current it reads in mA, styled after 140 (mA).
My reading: 150 (mA)
